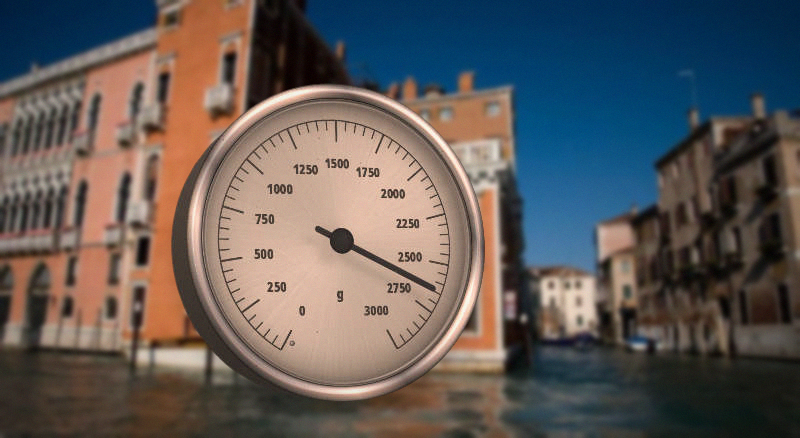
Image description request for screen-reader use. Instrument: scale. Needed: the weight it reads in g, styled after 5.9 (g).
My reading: 2650 (g)
